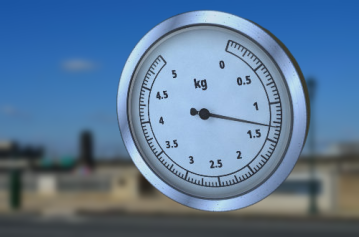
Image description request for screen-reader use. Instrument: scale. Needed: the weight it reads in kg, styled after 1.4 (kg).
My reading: 1.3 (kg)
